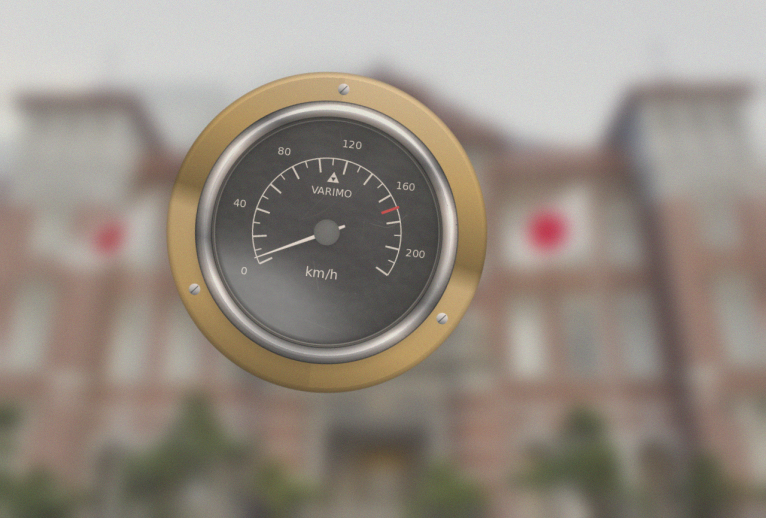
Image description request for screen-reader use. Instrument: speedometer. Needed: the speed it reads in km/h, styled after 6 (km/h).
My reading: 5 (km/h)
